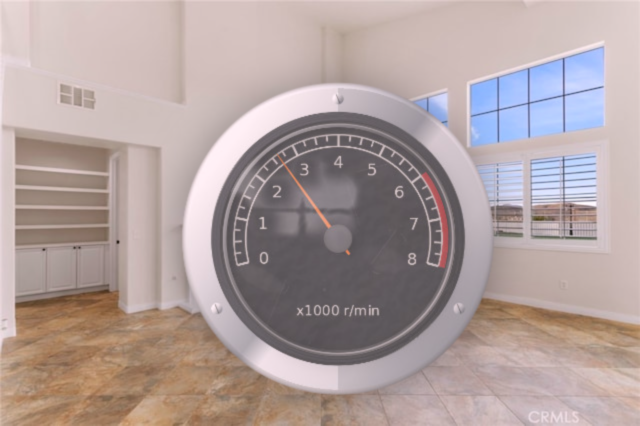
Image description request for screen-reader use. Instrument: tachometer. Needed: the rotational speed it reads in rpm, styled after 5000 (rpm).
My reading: 2625 (rpm)
